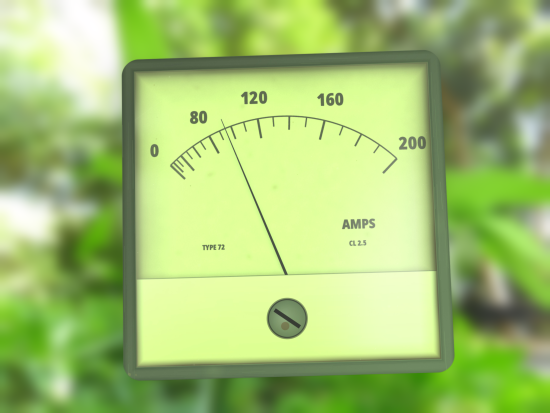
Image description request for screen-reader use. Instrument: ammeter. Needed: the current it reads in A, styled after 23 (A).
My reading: 95 (A)
